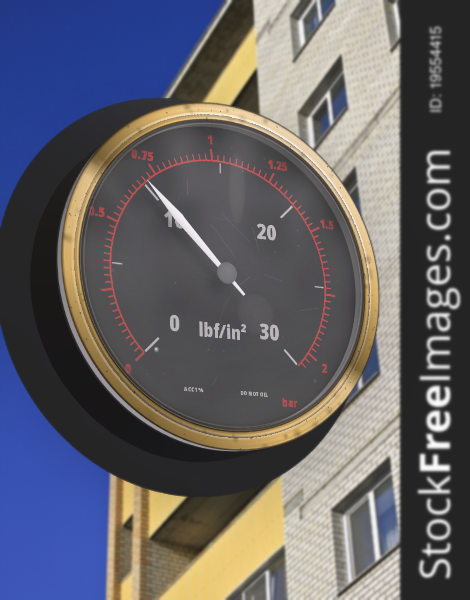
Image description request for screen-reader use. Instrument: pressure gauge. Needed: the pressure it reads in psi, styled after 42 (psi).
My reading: 10 (psi)
